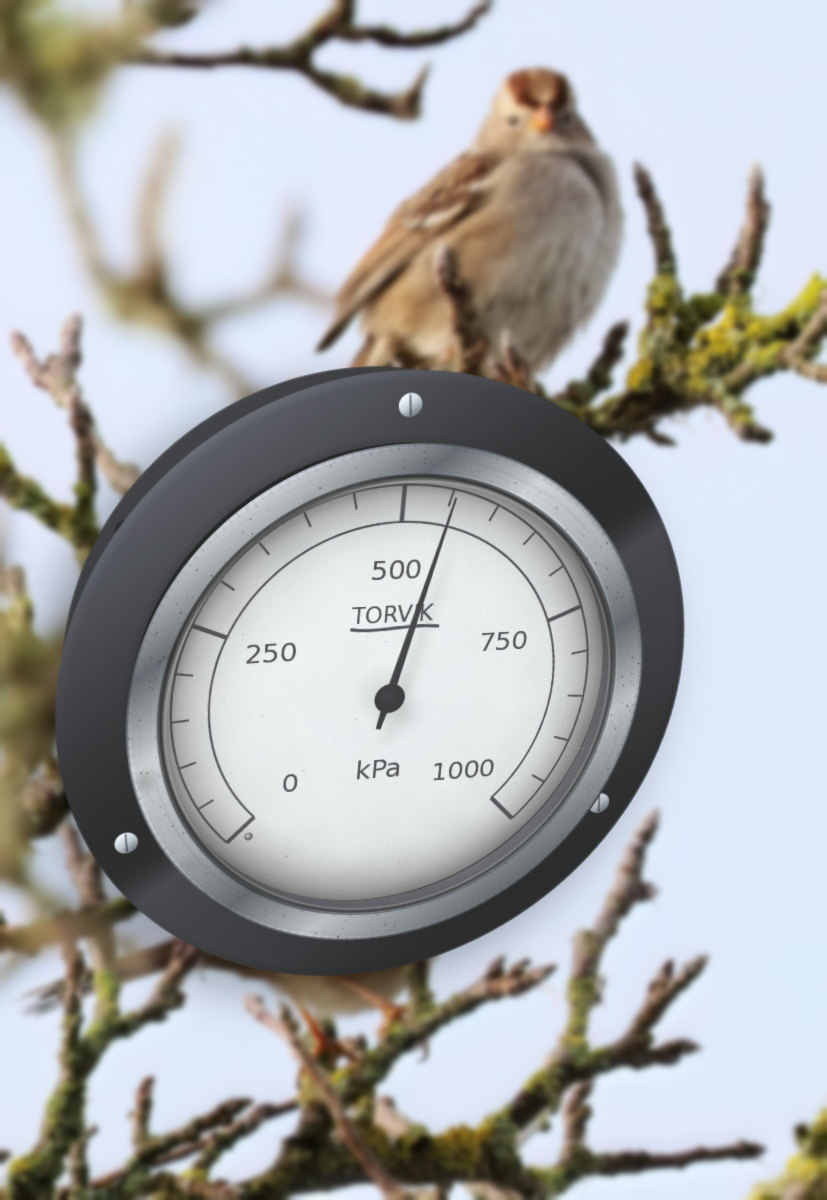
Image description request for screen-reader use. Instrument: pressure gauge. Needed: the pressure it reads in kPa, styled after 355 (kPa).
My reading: 550 (kPa)
